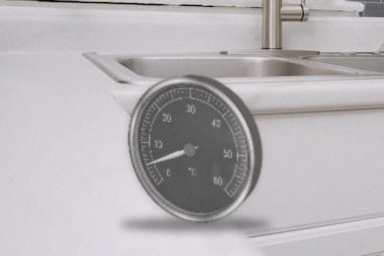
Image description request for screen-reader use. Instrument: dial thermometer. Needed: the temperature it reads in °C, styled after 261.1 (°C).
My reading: 5 (°C)
